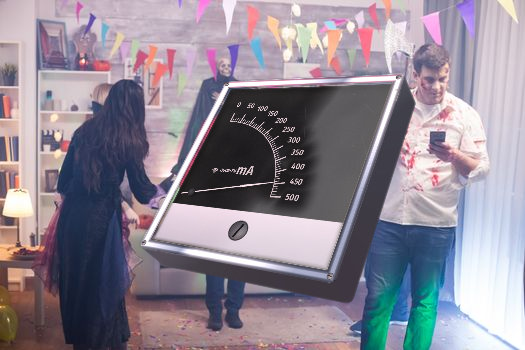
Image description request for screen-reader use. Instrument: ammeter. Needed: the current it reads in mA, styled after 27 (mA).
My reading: 450 (mA)
